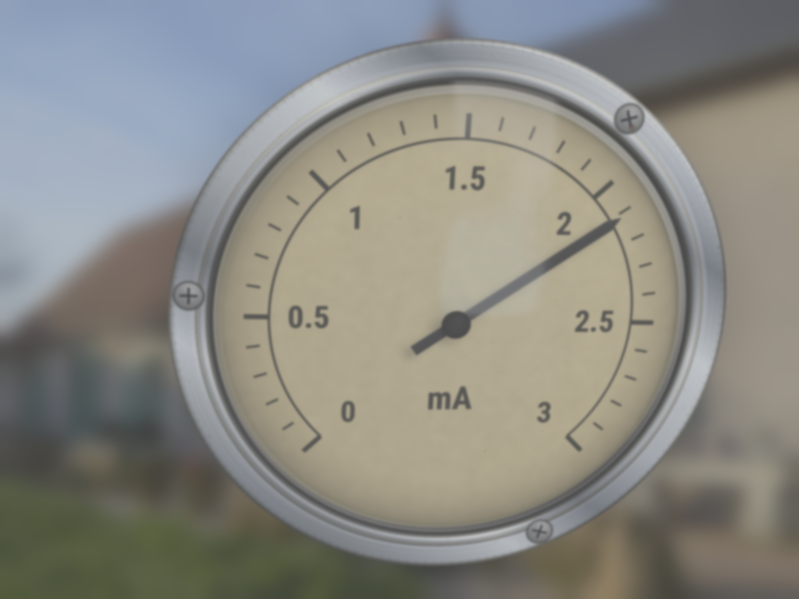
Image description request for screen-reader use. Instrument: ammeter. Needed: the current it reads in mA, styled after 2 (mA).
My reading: 2.1 (mA)
